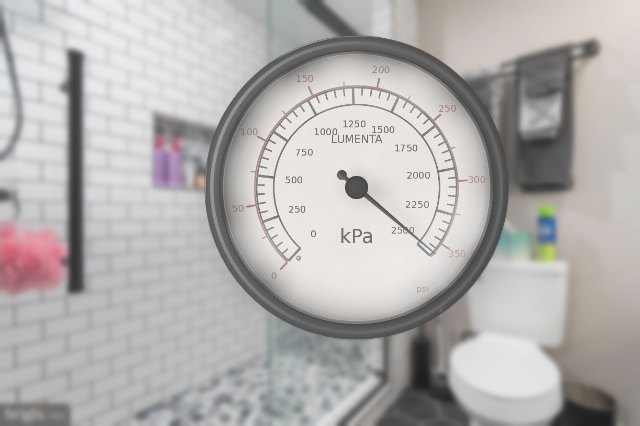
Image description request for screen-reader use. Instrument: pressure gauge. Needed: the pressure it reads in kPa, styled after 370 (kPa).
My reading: 2475 (kPa)
